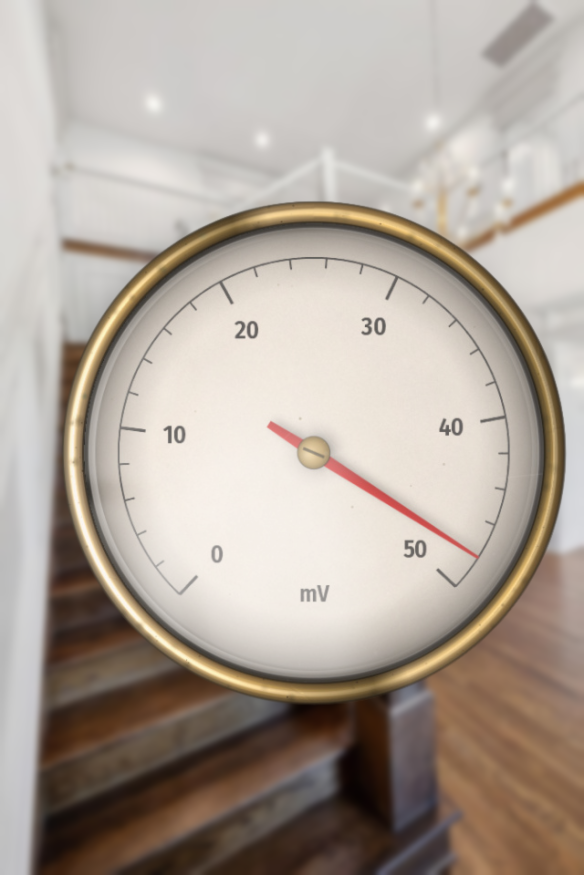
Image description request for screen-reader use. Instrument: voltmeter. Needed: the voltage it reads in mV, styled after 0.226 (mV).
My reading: 48 (mV)
